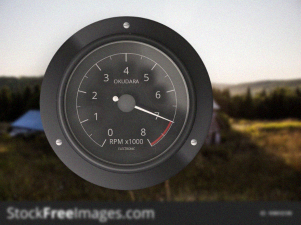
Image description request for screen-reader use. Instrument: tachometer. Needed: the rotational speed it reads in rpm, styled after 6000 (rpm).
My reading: 7000 (rpm)
